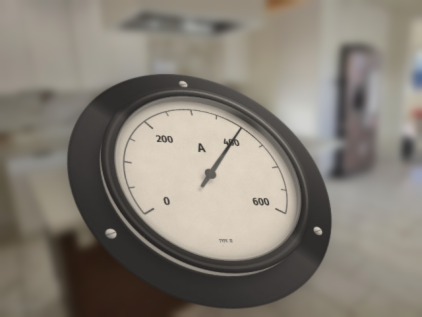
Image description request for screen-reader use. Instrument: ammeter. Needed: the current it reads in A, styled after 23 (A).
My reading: 400 (A)
